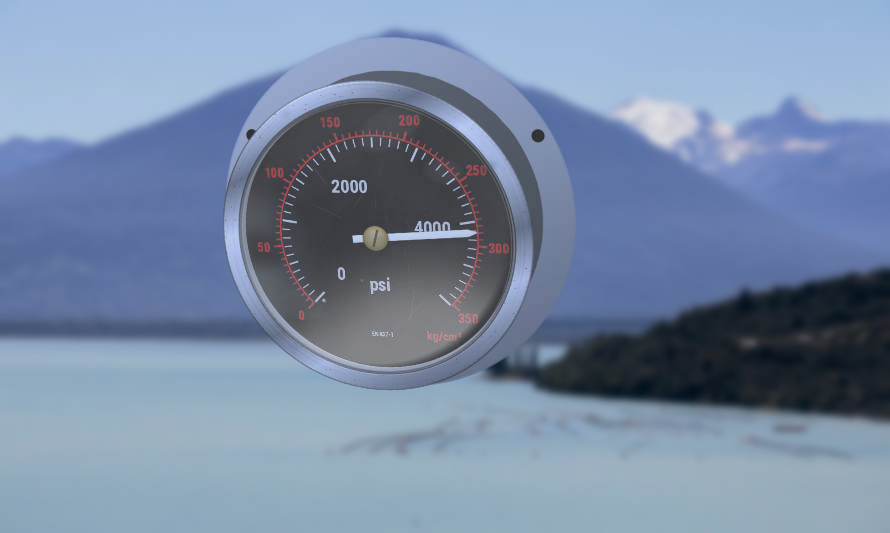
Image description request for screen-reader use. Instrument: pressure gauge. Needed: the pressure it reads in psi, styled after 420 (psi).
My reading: 4100 (psi)
